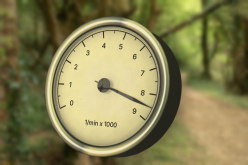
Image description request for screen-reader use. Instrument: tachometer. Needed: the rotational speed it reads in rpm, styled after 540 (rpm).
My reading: 8500 (rpm)
